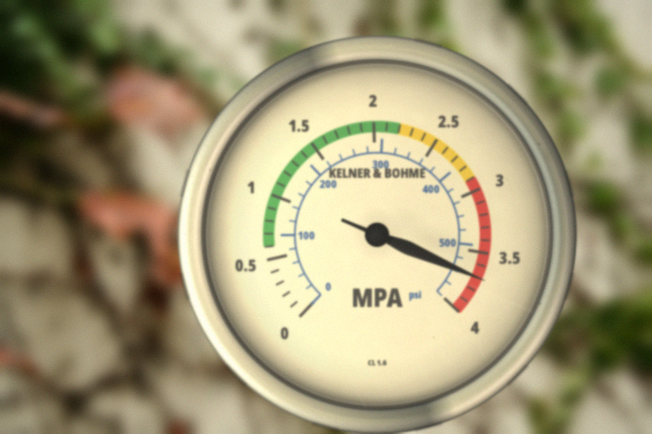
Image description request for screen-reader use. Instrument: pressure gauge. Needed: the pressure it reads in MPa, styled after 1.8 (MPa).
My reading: 3.7 (MPa)
